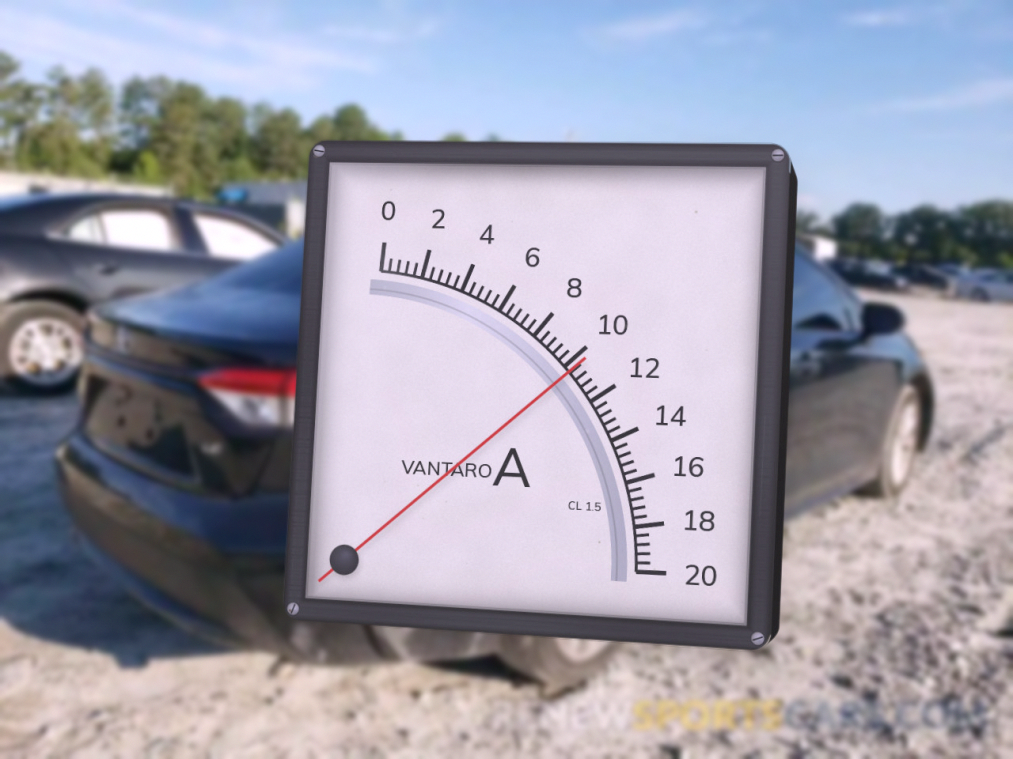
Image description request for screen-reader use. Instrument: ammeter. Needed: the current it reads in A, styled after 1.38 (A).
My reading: 10.4 (A)
